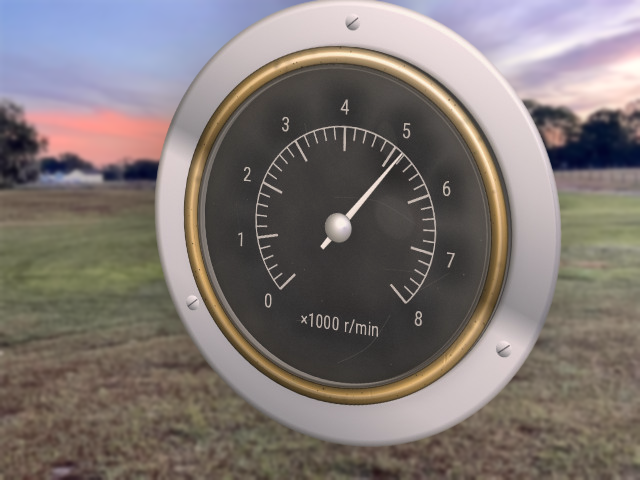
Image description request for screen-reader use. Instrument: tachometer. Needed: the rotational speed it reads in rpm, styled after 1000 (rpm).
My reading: 5200 (rpm)
